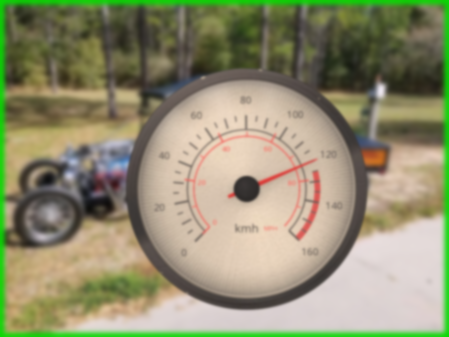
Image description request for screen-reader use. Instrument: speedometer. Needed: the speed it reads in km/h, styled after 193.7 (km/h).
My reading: 120 (km/h)
